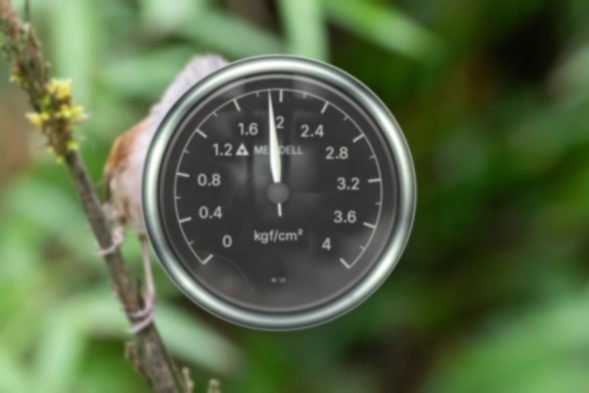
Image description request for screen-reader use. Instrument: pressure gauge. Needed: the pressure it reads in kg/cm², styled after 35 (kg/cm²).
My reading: 1.9 (kg/cm²)
